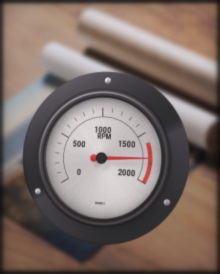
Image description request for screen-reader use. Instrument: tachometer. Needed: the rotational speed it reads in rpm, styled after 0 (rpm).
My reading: 1750 (rpm)
